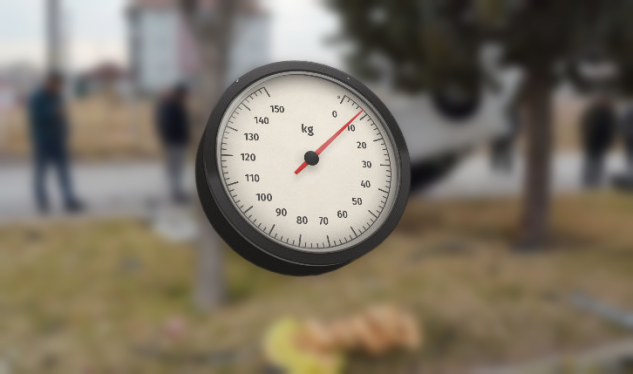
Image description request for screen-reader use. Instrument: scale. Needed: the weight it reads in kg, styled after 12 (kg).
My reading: 8 (kg)
